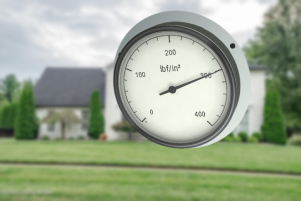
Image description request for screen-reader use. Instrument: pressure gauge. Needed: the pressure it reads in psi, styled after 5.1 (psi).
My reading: 300 (psi)
